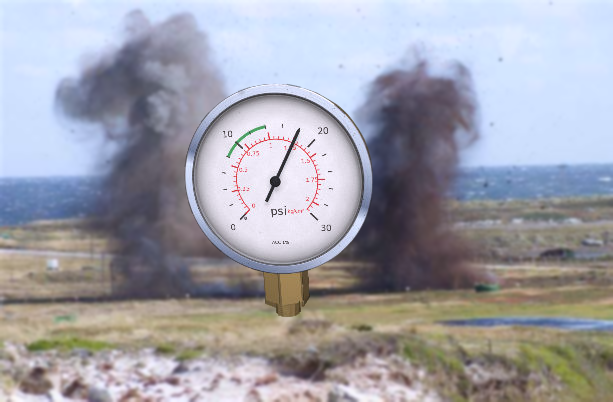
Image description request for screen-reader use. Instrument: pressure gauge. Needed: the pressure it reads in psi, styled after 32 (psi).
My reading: 18 (psi)
